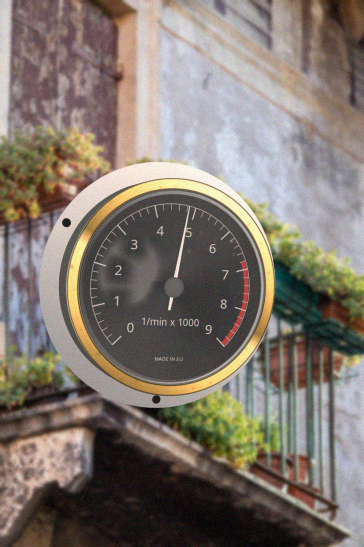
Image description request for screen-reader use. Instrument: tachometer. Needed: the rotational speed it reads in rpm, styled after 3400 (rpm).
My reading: 4800 (rpm)
